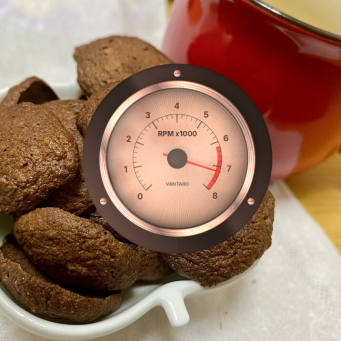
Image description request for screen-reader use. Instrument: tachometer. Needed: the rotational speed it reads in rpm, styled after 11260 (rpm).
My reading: 7200 (rpm)
